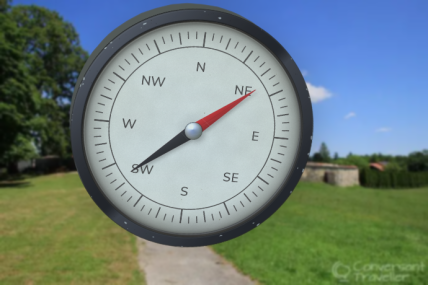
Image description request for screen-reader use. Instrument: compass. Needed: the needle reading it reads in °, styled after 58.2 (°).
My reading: 50 (°)
